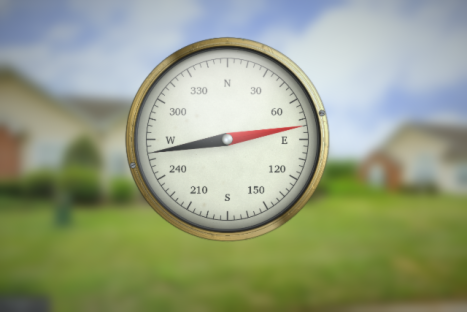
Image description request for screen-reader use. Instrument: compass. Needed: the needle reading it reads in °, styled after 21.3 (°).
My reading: 80 (°)
